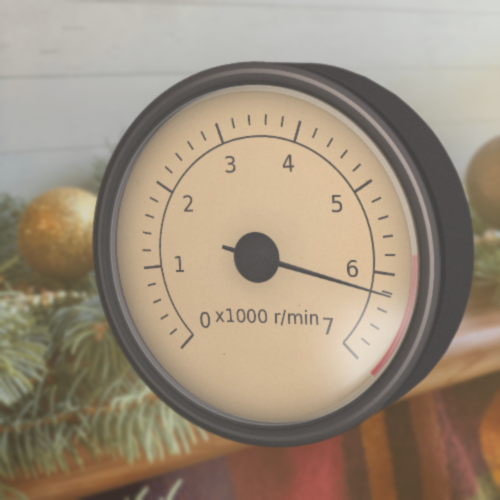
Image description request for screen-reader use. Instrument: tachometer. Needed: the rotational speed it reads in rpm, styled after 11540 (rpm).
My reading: 6200 (rpm)
